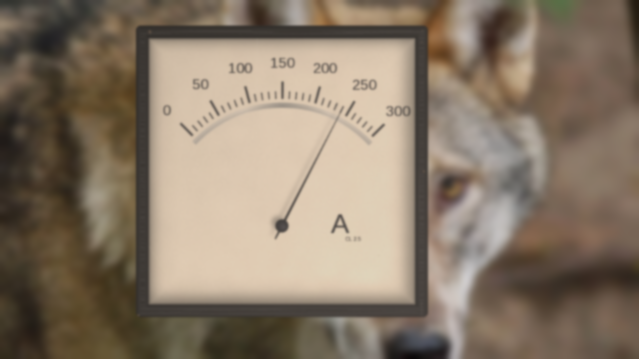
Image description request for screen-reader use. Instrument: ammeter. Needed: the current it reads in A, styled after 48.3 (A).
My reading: 240 (A)
